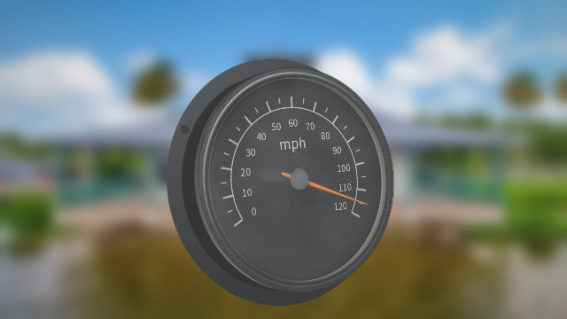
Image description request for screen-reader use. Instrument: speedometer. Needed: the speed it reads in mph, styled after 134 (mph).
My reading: 115 (mph)
